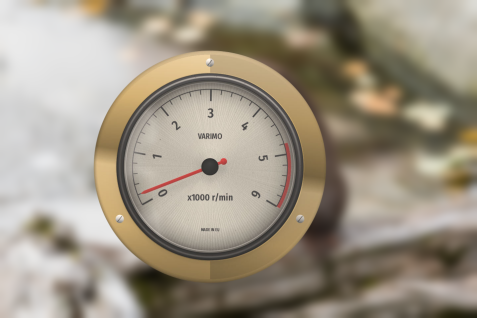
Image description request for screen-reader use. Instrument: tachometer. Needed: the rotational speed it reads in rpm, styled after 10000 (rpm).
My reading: 200 (rpm)
